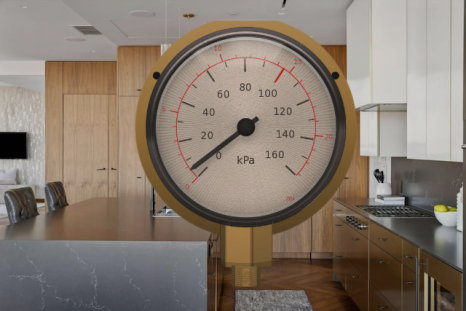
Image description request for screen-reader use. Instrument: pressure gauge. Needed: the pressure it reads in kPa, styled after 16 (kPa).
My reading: 5 (kPa)
